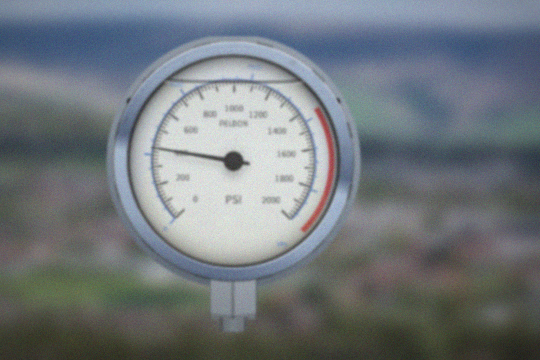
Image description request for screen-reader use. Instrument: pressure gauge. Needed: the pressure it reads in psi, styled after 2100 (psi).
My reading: 400 (psi)
